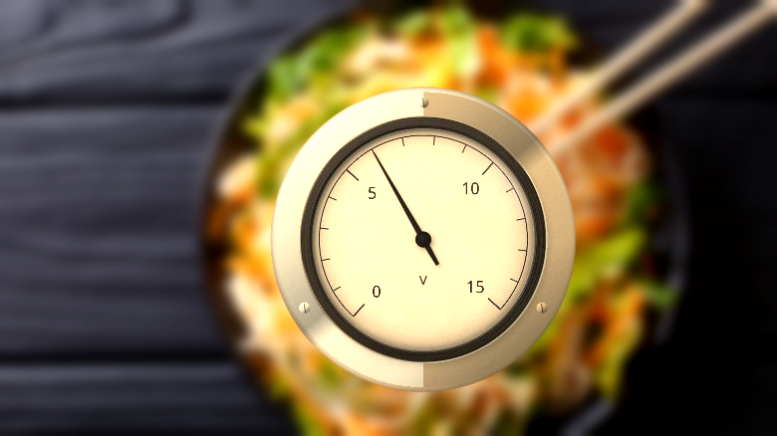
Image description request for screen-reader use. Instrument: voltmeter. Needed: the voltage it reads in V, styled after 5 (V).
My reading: 6 (V)
